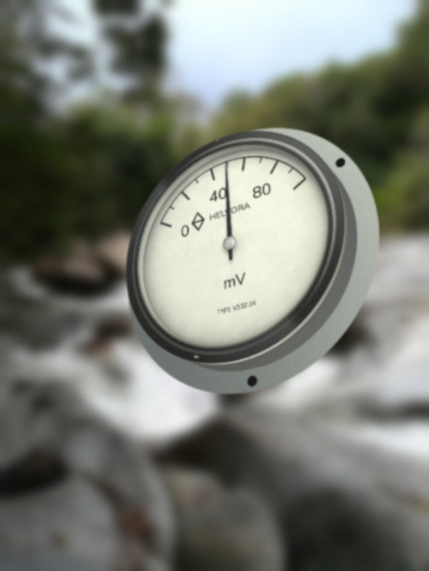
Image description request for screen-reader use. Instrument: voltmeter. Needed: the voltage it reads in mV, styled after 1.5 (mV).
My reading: 50 (mV)
